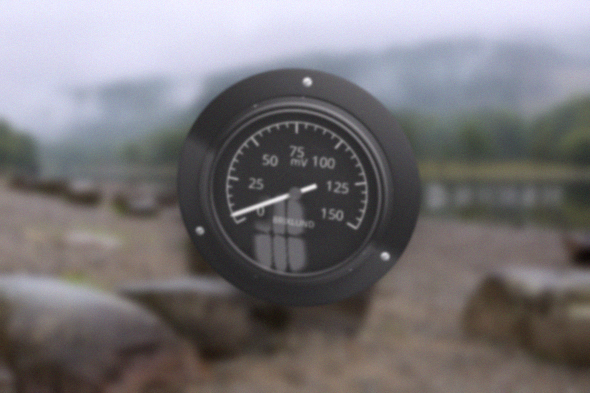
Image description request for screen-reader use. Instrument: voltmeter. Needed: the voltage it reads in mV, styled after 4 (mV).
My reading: 5 (mV)
